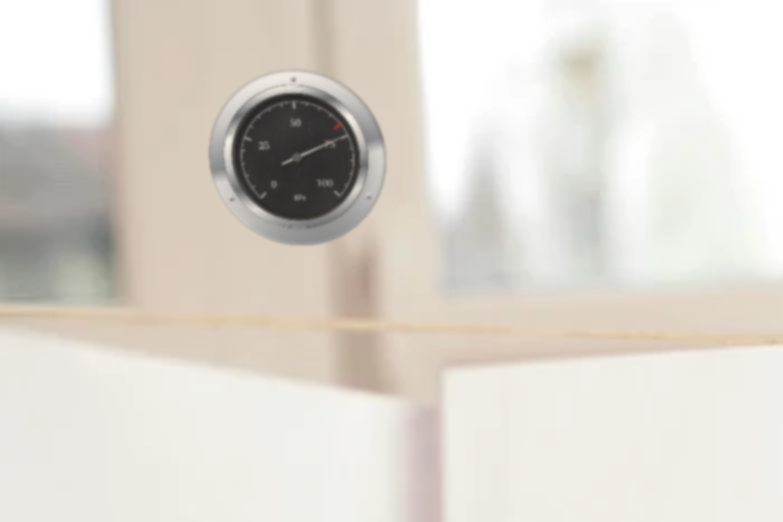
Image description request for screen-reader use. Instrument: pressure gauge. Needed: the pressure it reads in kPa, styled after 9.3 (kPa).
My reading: 75 (kPa)
